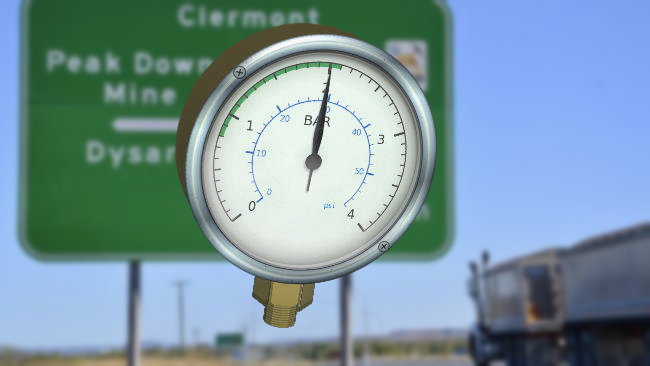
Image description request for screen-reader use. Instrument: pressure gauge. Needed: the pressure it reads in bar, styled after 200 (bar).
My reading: 2 (bar)
